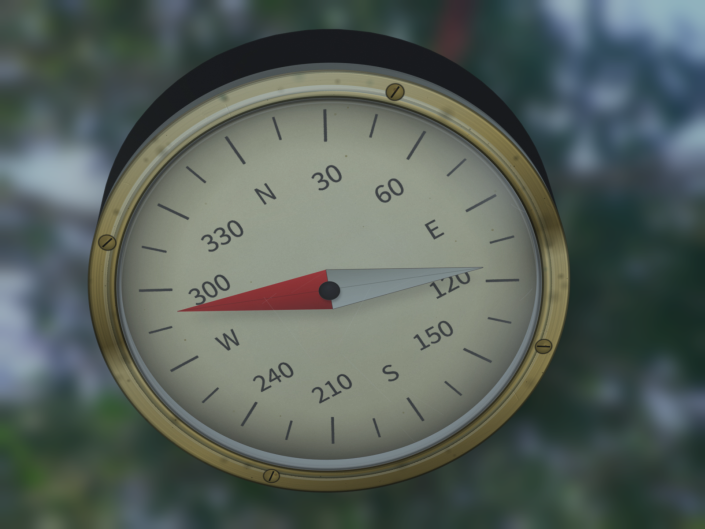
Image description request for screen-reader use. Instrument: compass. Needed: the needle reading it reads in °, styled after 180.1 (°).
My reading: 292.5 (°)
